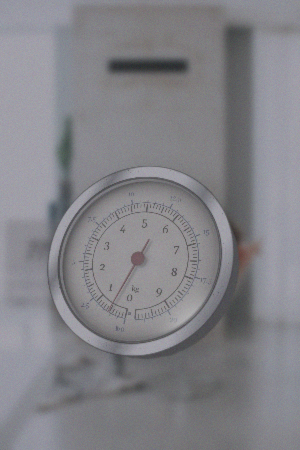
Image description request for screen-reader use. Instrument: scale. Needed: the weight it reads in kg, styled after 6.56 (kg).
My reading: 0.5 (kg)
